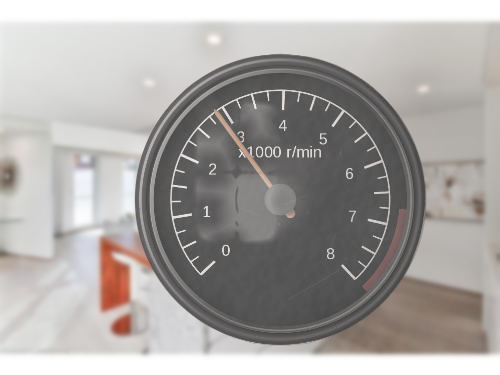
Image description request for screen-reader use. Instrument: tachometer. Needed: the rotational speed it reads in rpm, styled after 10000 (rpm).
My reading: 2875 (rpm)
